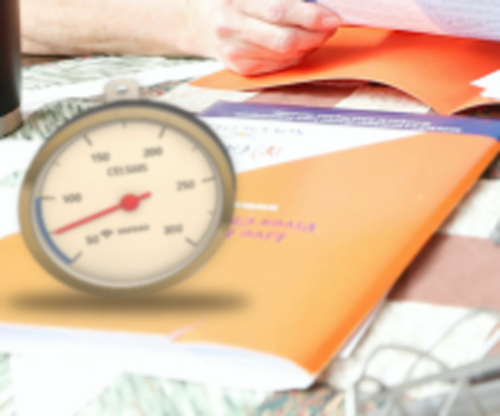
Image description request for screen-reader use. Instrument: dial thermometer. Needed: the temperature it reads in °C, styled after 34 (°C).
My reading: 75 (°C)
